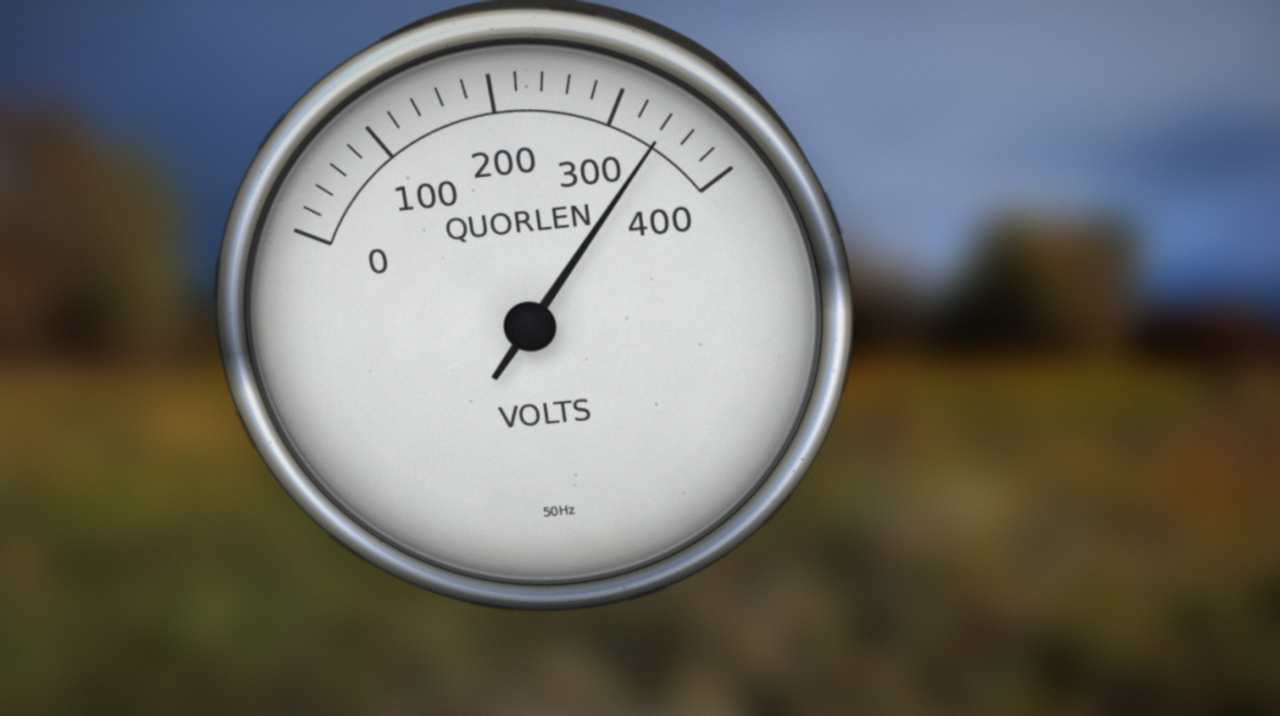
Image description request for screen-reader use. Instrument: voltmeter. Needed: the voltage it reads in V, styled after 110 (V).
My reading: 340 (V)
